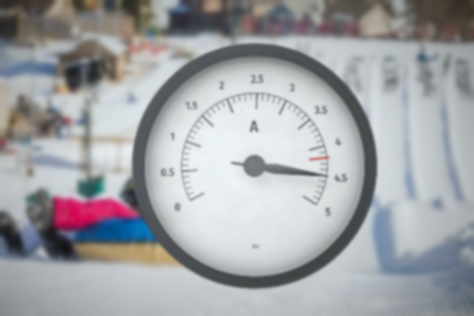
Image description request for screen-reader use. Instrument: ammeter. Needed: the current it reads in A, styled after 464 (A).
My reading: 4.5 (A)
